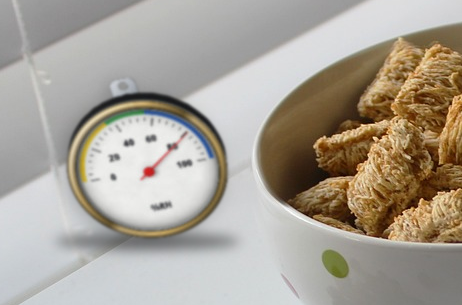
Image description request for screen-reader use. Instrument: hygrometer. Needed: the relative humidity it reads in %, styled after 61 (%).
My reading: 80 (%)
